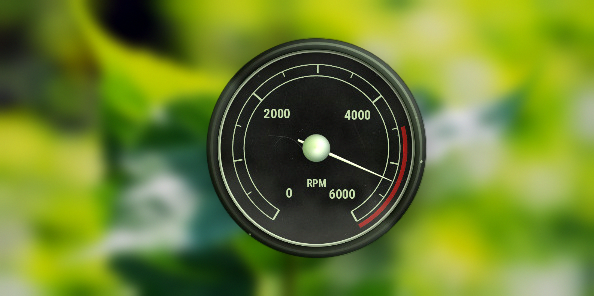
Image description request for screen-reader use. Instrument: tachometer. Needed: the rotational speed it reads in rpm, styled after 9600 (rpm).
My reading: 5250 (rpm)
